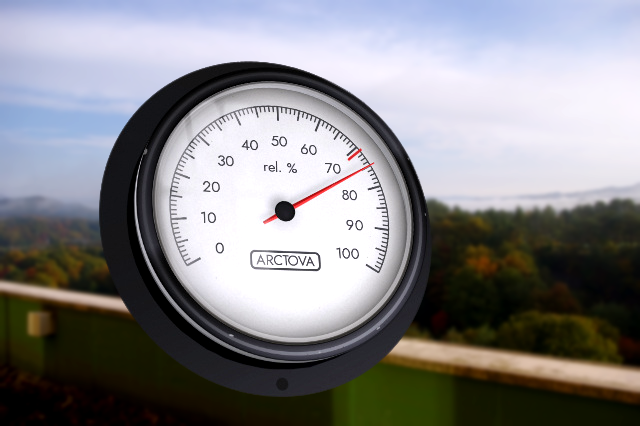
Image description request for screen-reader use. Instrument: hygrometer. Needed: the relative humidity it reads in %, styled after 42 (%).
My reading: 75 (%)
